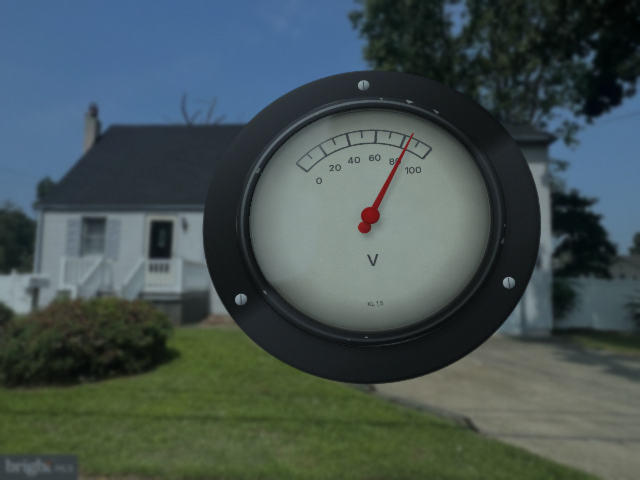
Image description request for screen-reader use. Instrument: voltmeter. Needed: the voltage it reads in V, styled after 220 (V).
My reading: 85 (V)
